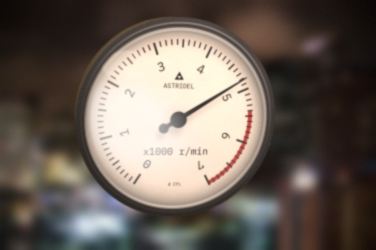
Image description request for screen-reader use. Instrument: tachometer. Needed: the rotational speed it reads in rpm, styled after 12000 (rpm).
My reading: 4800 (rpm)
